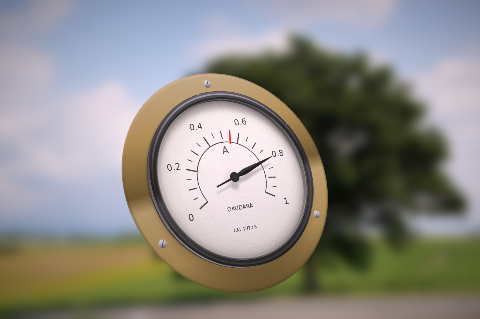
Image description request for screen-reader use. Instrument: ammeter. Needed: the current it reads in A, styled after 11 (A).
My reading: 0.8 (A)
